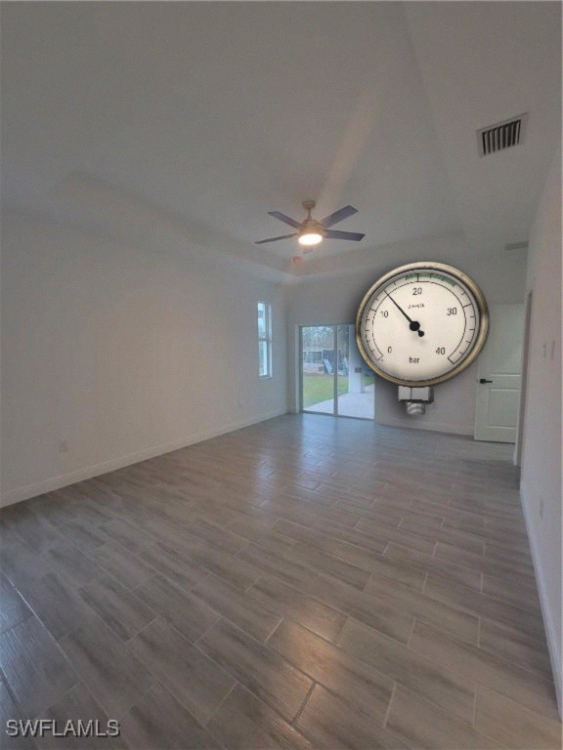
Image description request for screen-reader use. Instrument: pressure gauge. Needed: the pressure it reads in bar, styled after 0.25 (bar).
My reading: 14 (bar)
